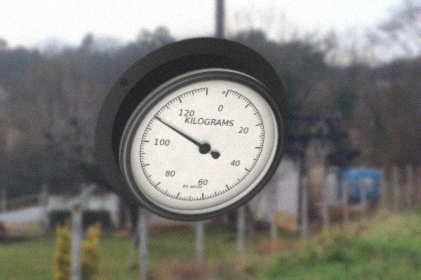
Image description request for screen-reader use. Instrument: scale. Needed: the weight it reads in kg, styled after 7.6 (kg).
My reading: 110 (kg)
